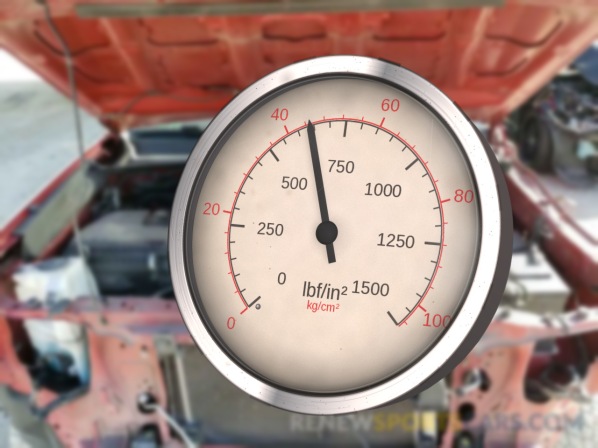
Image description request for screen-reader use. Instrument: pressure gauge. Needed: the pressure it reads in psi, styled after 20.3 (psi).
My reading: 650 (psi)
